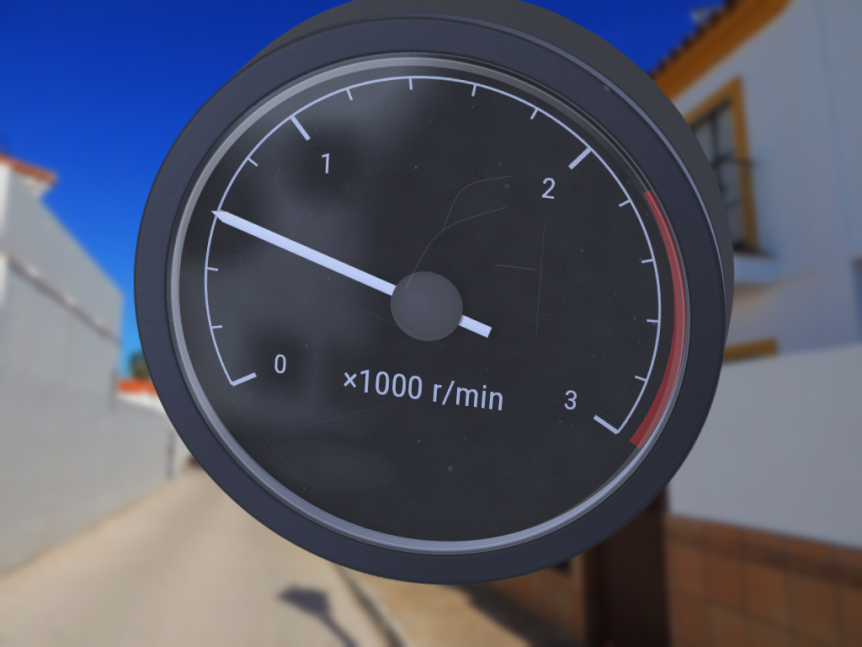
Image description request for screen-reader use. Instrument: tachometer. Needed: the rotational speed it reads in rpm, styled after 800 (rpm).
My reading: 600 (rpm)
